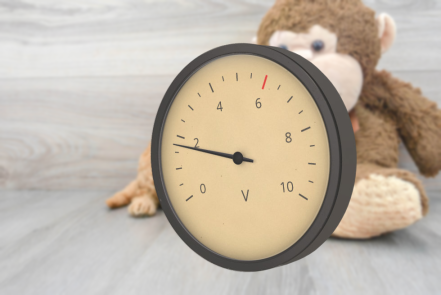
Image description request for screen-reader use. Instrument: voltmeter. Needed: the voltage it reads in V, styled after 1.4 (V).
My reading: 1.75 (V)
